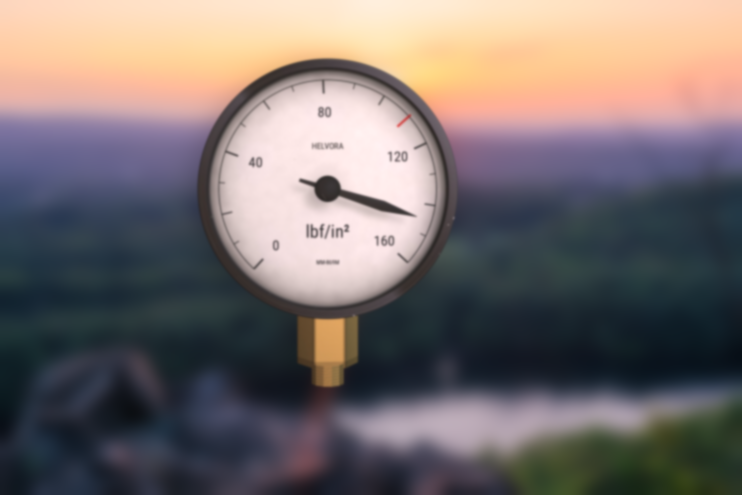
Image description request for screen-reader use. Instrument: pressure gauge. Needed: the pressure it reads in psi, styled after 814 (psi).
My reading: 145 (psi)
